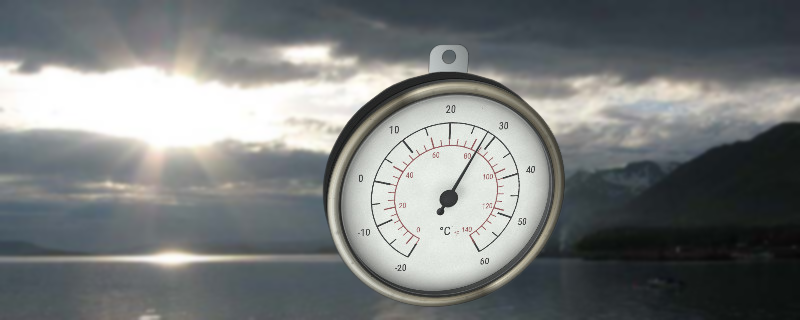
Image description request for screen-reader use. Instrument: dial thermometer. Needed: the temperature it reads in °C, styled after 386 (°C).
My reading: 27.5 (°C)
